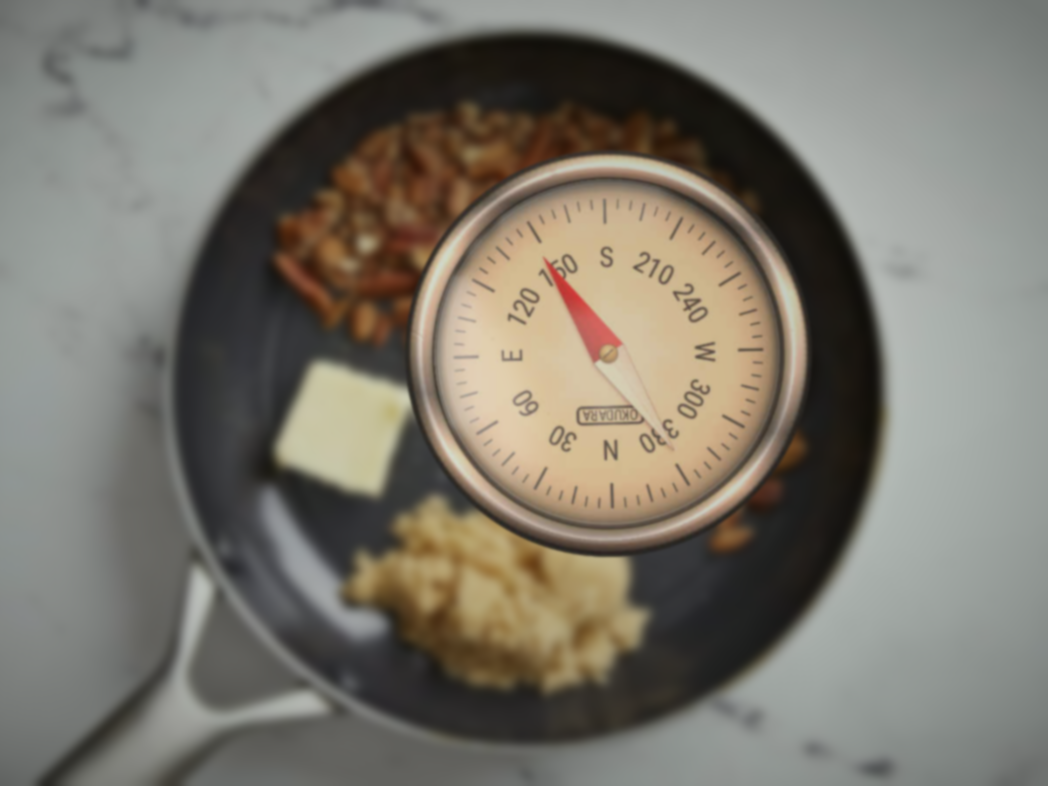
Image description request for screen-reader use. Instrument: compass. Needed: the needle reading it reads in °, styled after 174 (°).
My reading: 147.5 (°)
